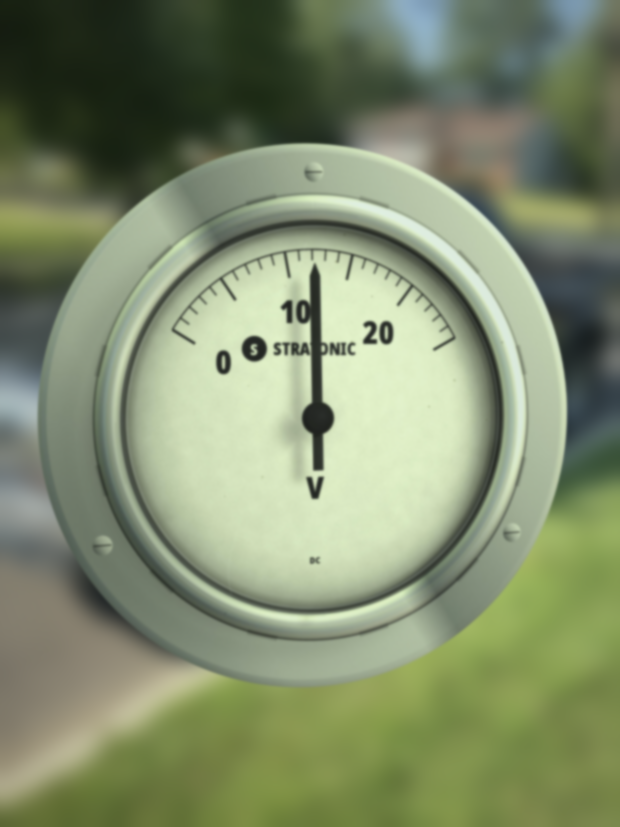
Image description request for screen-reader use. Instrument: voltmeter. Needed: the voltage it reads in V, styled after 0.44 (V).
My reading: 12 (V)
